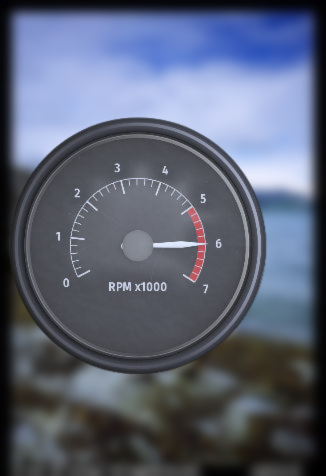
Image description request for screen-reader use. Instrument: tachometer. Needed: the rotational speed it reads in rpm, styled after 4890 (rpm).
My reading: 6000 (rpm)
